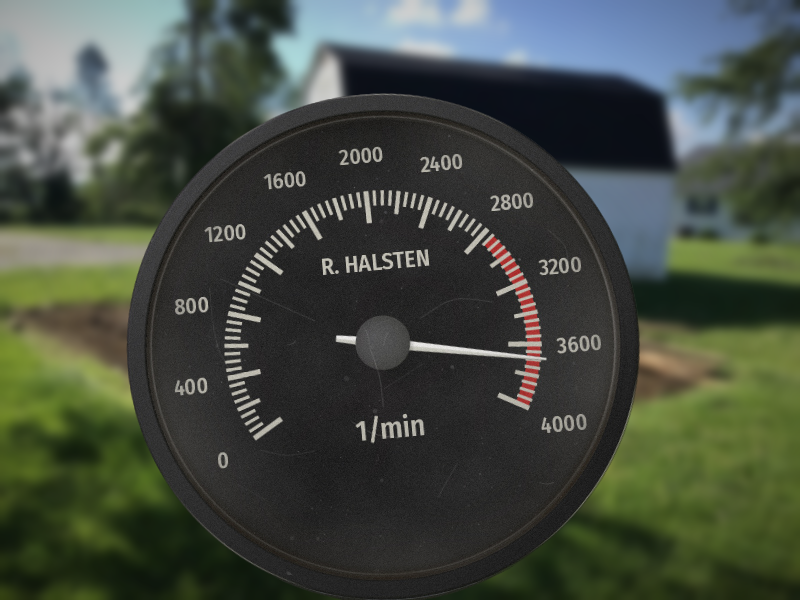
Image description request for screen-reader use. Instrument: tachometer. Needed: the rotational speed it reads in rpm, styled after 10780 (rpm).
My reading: 3700 (rpm)
